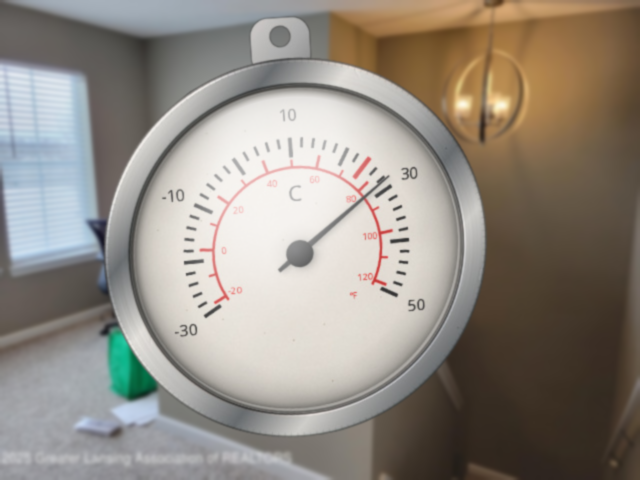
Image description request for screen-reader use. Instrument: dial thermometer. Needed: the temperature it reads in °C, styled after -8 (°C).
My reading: 28 (°C)
